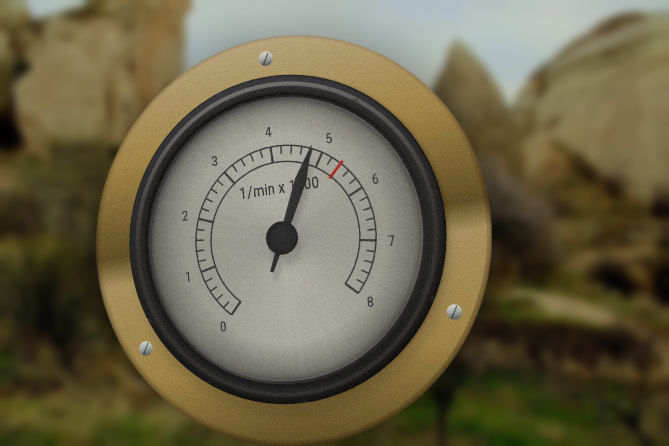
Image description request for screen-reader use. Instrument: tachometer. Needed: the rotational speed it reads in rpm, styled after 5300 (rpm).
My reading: 4800 (rpm)
